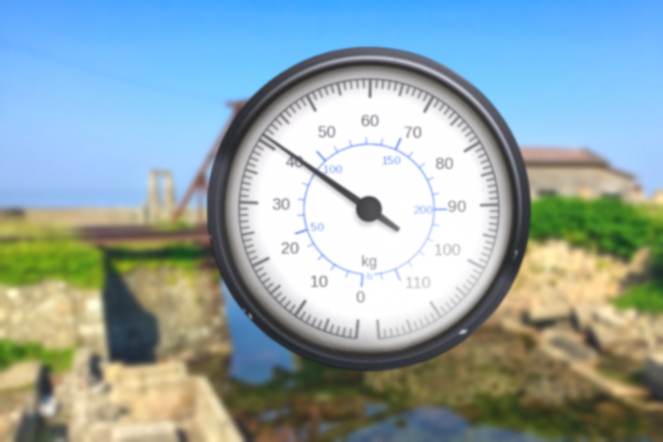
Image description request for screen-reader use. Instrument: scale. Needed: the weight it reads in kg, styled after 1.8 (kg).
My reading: 41 (kg)
